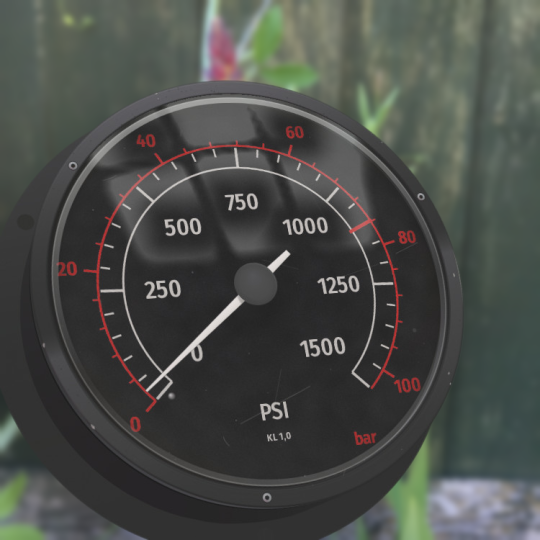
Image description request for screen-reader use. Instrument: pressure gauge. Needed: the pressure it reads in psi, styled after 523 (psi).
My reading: 25 (psi)
